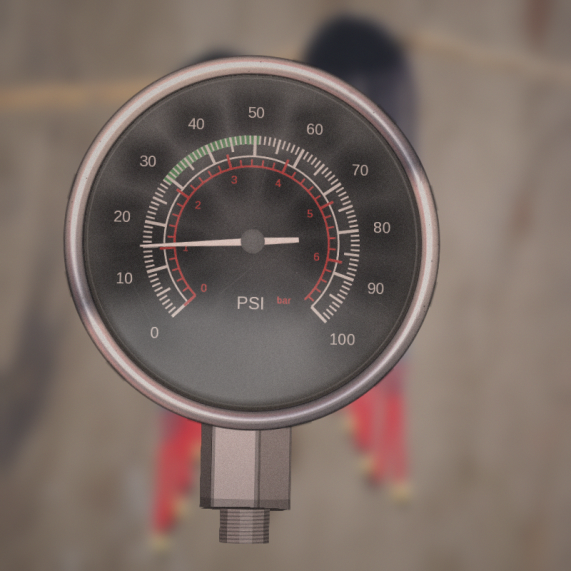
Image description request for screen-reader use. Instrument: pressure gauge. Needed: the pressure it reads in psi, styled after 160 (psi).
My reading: 15 (psi)
